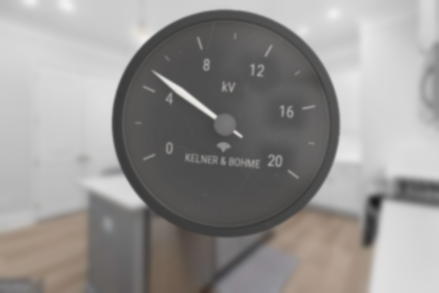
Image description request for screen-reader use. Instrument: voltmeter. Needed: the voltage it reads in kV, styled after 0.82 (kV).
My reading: 5 (kV)
